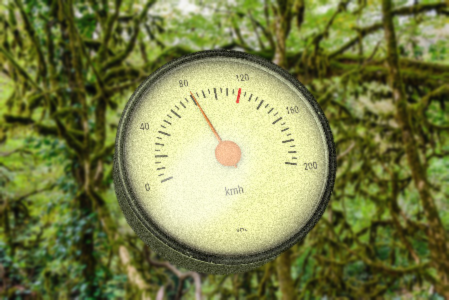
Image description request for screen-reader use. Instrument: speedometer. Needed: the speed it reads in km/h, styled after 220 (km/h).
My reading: 80 (km/h)
